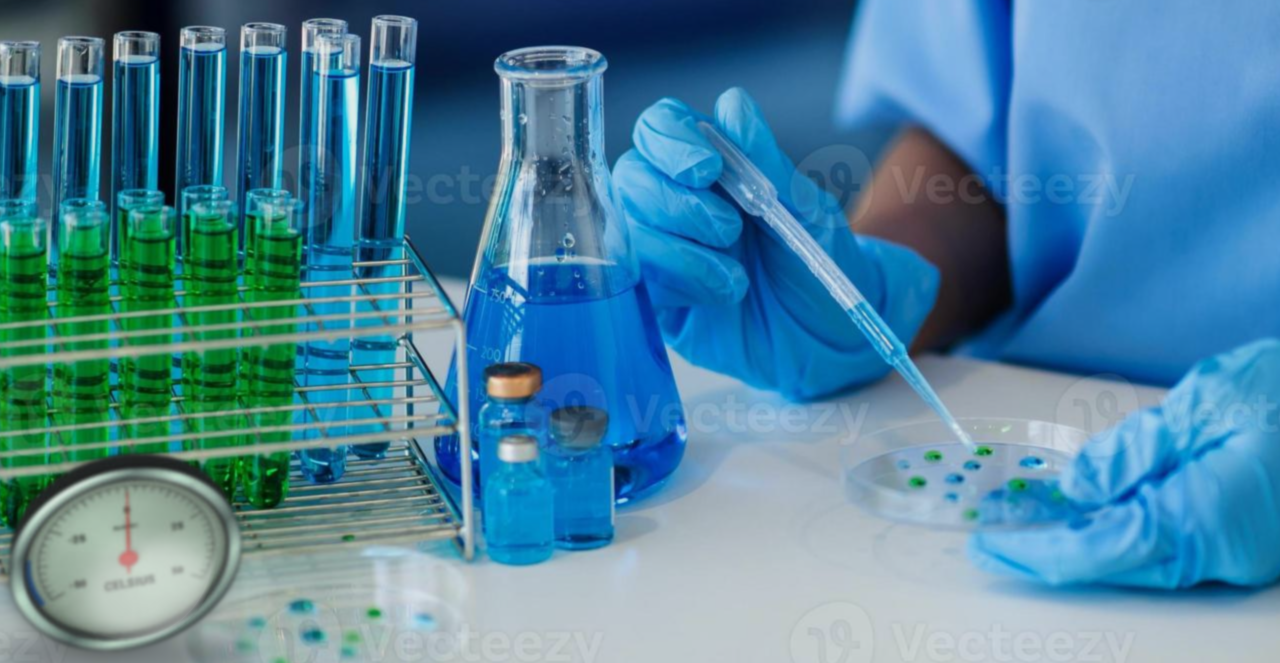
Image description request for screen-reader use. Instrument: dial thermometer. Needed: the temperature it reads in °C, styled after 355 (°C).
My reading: 0 (°C)
